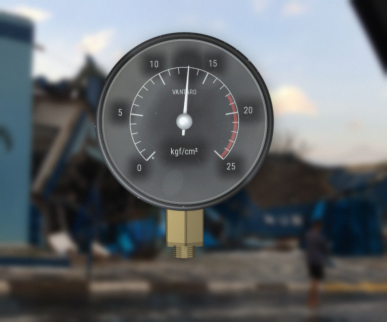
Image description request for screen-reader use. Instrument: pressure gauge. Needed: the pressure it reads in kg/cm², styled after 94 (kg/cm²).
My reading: 13 (kg/cm²)
